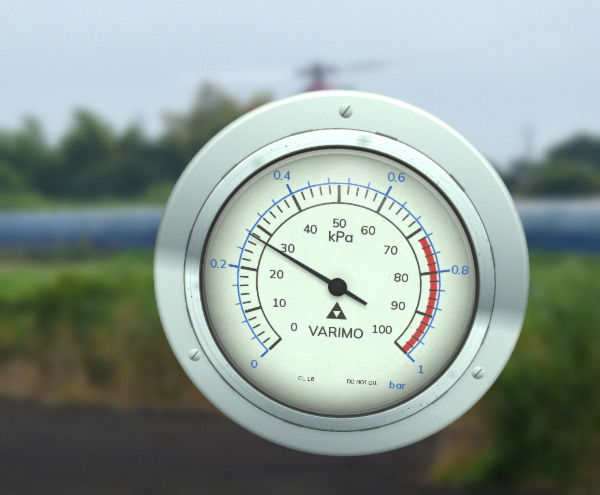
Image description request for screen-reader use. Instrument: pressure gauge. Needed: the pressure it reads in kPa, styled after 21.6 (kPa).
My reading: 28 (kPa)
